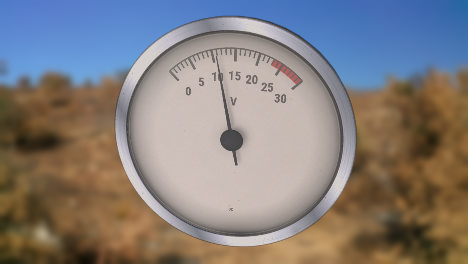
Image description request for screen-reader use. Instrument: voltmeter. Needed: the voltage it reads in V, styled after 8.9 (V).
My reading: 11 (V)
